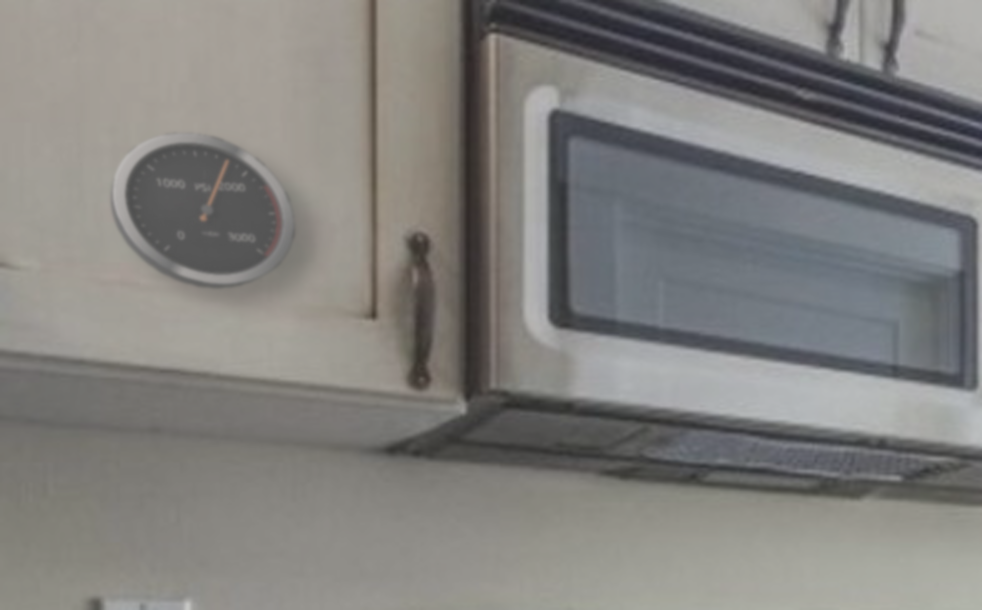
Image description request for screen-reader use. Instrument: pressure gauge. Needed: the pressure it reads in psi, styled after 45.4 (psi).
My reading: 1800 (psi)
